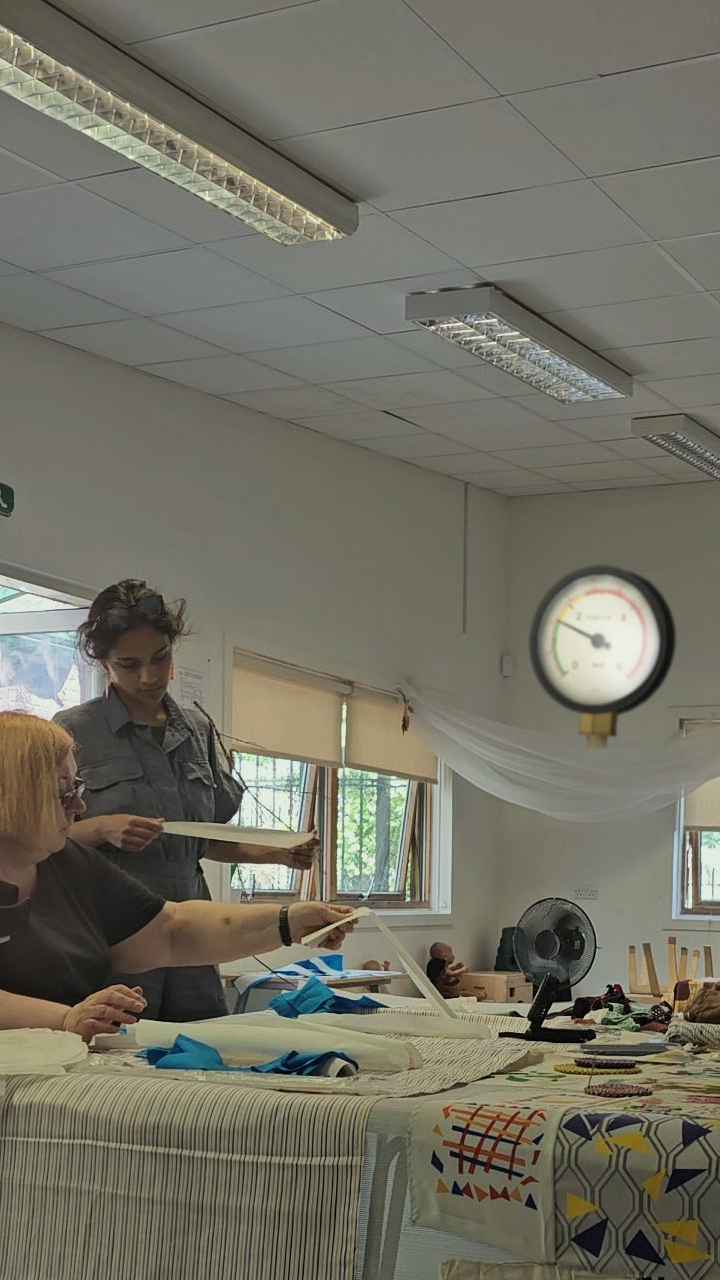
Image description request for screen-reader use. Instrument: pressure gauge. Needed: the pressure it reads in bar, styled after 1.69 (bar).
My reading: 1.5 (bar)
